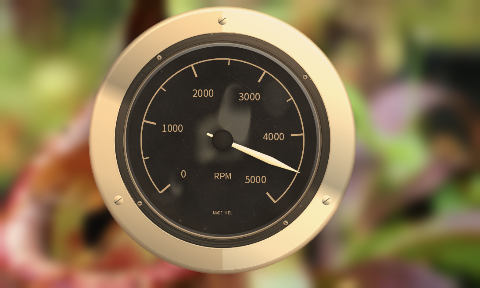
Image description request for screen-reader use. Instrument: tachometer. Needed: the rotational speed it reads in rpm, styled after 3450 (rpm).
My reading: 4500 (rpm)
